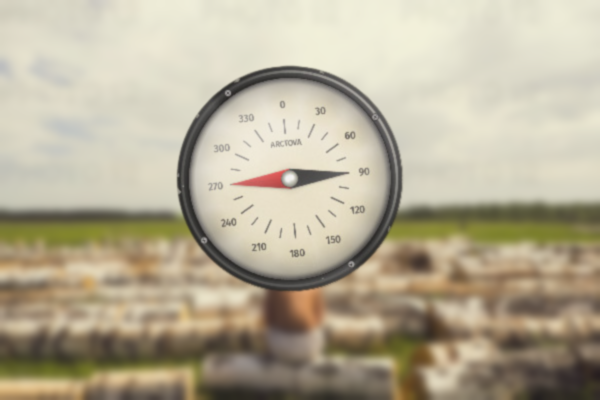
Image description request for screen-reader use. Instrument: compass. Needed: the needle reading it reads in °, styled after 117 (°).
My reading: 270 (°)
